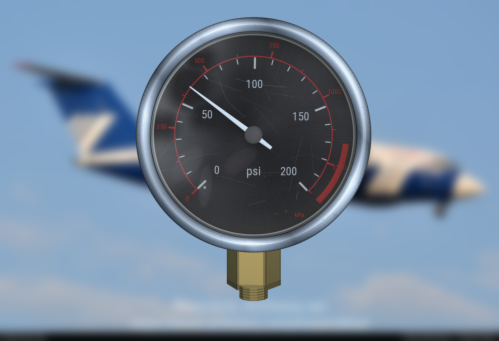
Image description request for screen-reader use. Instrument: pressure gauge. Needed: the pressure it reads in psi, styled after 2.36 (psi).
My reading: 60 (psi)
